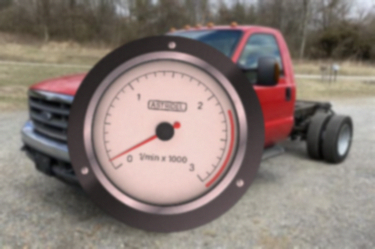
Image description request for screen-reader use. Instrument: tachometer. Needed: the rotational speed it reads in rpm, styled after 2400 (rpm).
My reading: 100 (rpm)
